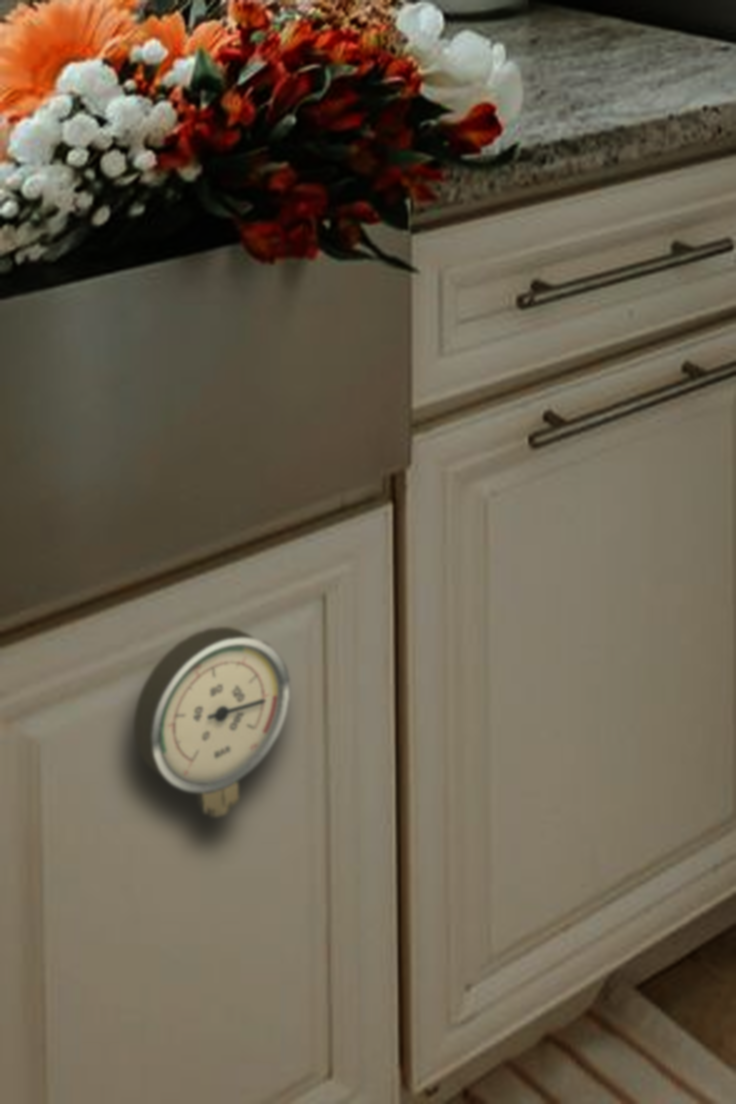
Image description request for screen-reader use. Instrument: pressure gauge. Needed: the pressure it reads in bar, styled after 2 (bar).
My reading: 140 (bar)
